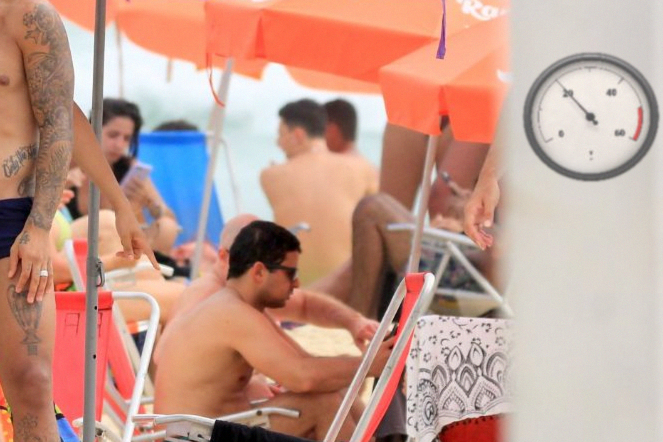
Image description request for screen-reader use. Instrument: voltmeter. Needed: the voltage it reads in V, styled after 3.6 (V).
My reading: 20 (V)
